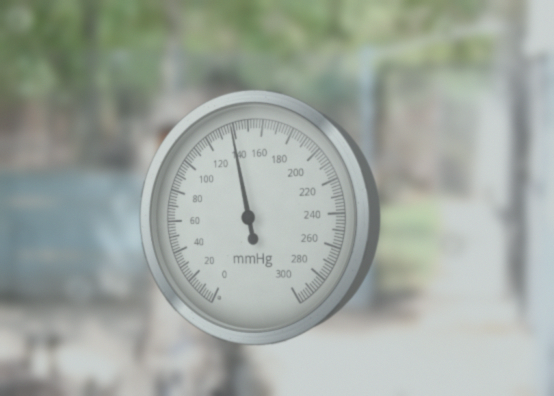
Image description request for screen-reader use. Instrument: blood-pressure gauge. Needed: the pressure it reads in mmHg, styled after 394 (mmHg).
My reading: 140 (mmHg)
